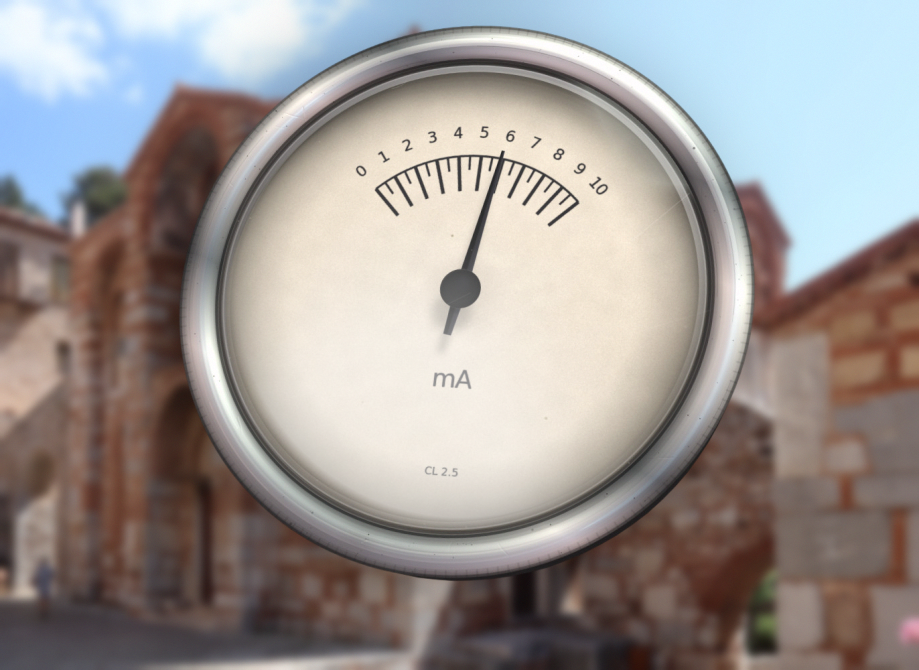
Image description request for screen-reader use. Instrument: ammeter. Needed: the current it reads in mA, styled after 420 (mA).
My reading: 6 (mA)
